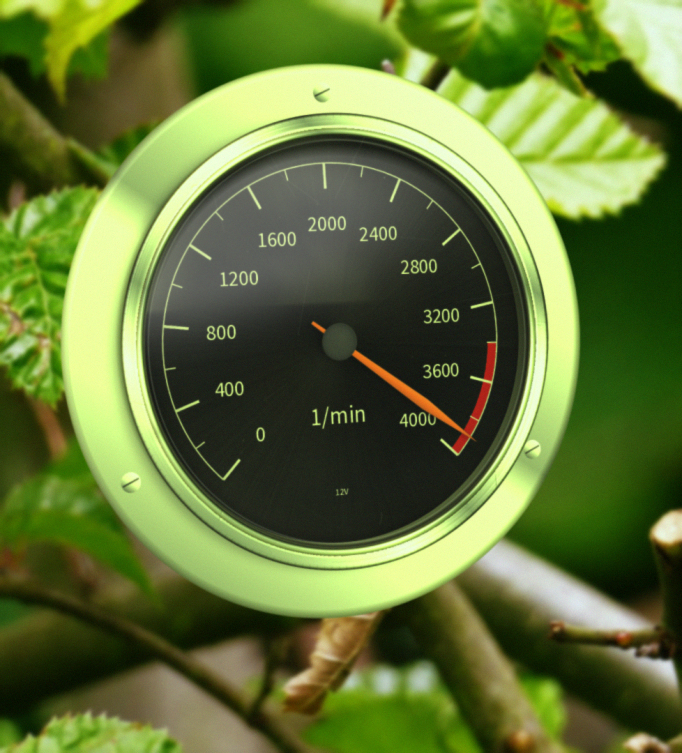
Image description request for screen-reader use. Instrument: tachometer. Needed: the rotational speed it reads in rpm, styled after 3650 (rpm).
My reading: 3900 (rpm)
